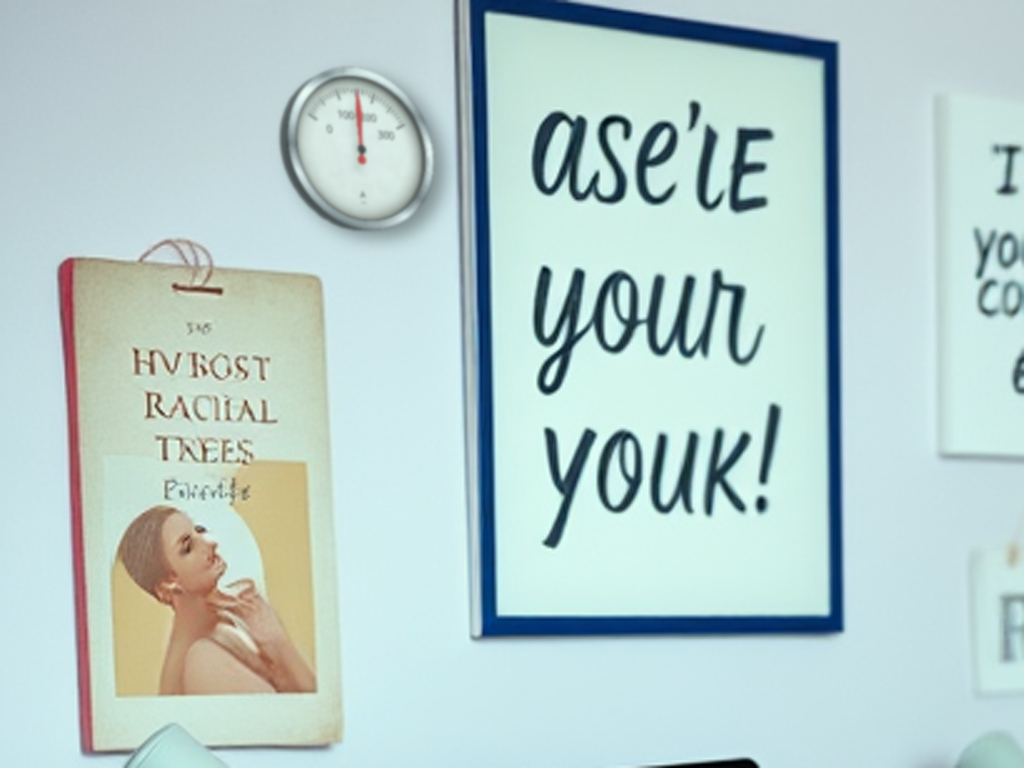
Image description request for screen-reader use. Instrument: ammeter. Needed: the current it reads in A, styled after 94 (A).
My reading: 150 (A)
